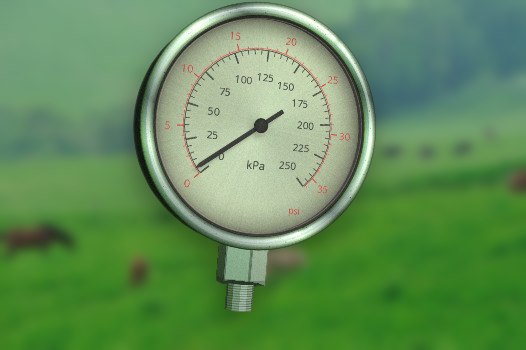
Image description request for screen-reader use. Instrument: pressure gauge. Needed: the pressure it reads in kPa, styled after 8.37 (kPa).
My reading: 5 (kPa)
